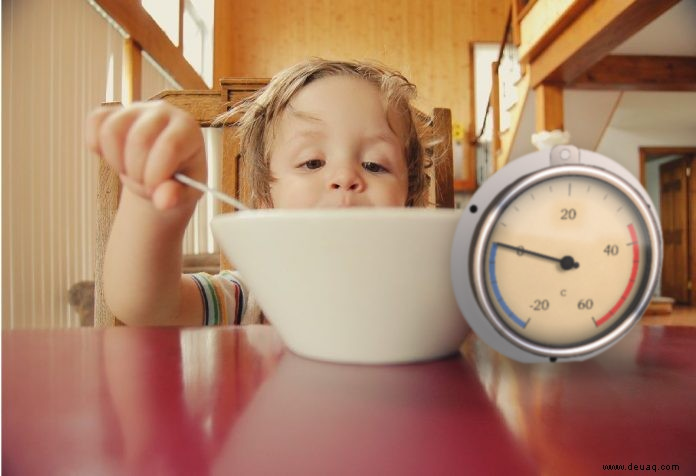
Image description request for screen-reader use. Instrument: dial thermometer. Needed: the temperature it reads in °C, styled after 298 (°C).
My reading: 0 (°C)
